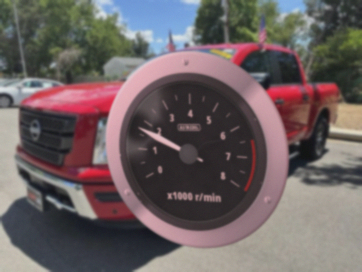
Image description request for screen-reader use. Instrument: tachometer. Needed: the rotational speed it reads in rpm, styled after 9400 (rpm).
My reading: 1750 (rpm)
